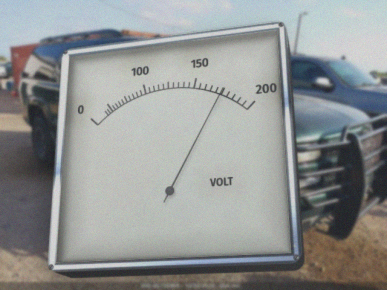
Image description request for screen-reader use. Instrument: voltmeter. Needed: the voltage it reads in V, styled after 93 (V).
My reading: 175 (V)
